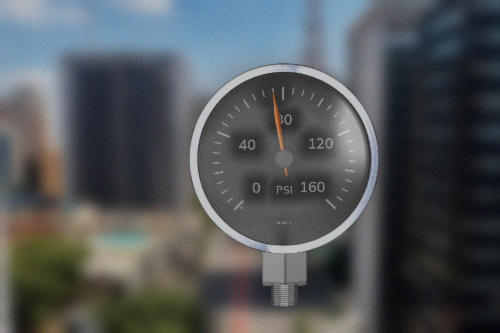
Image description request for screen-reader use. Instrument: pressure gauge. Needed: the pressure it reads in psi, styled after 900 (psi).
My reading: 75 (psi)
